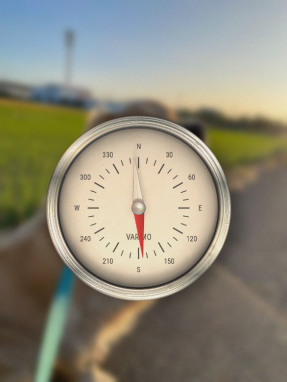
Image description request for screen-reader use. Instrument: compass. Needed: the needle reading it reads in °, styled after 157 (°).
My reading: 175 (°)
